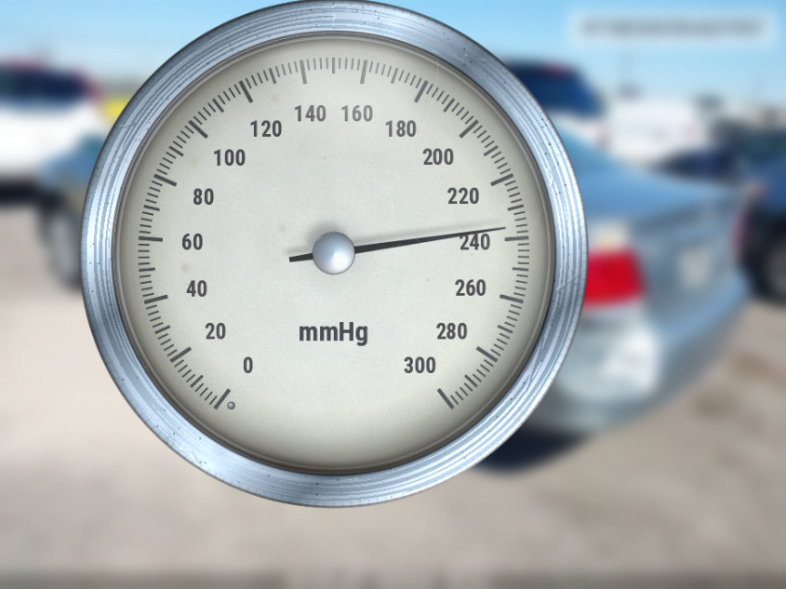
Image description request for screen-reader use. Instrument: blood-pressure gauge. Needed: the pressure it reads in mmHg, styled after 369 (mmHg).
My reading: 236 (mmHg)
